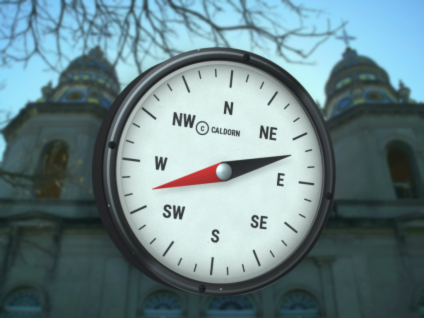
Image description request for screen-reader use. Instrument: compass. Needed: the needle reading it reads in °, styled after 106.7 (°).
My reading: 250 (°)
